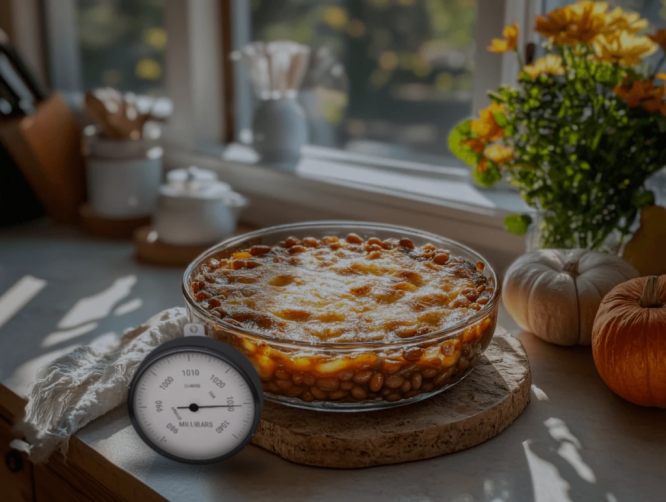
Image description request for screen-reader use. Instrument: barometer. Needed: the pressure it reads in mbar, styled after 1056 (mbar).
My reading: 1030 (mbar)
